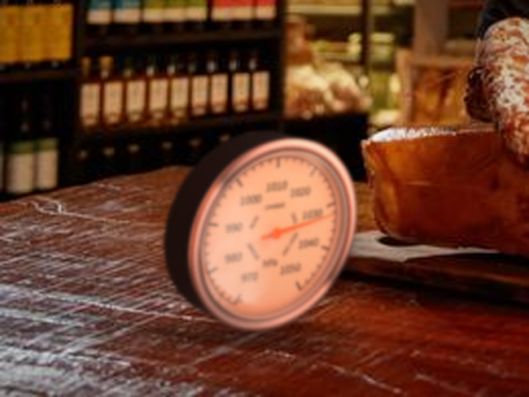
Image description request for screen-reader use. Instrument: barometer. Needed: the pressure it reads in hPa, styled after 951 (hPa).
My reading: 1032 (hPa)
